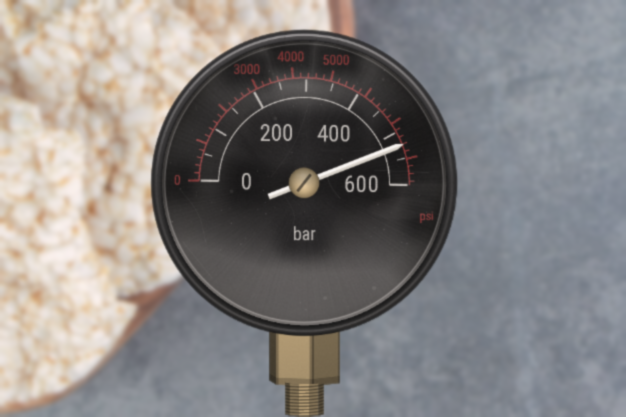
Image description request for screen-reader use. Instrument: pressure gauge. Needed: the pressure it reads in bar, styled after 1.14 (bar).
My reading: 525 (bar)
